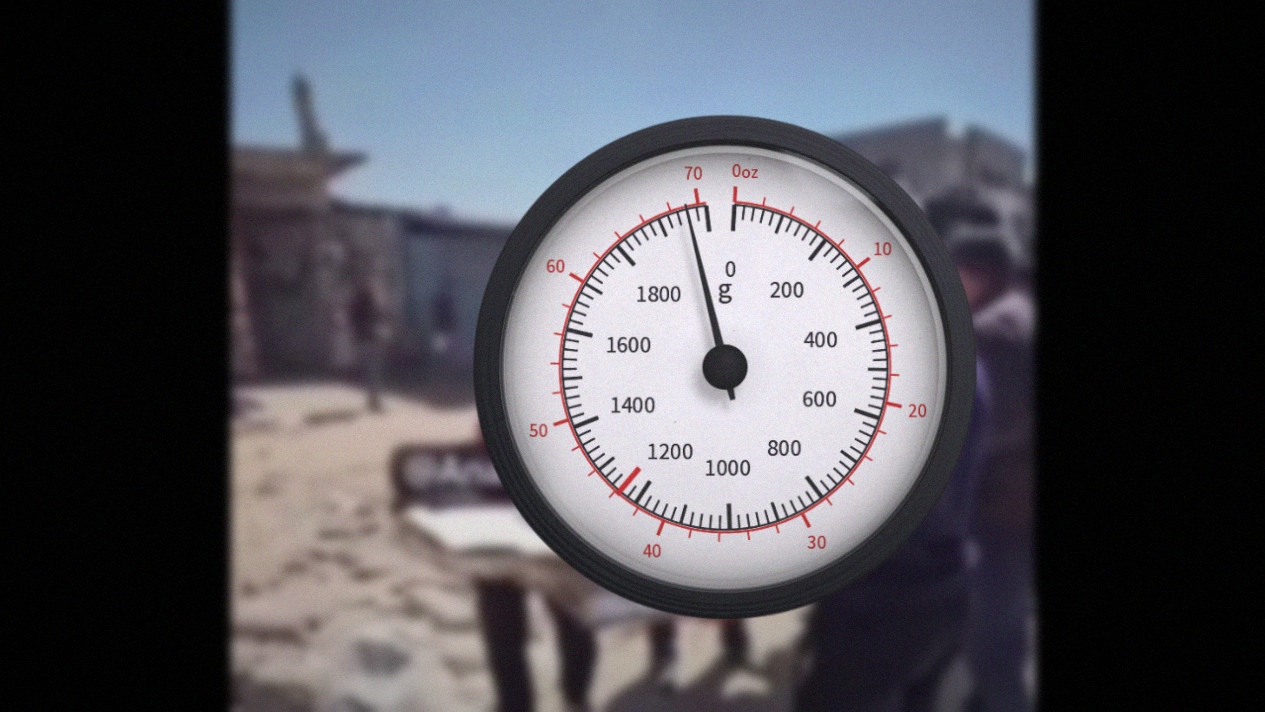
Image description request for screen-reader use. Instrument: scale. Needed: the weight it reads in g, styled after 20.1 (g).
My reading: 1960 (g)
